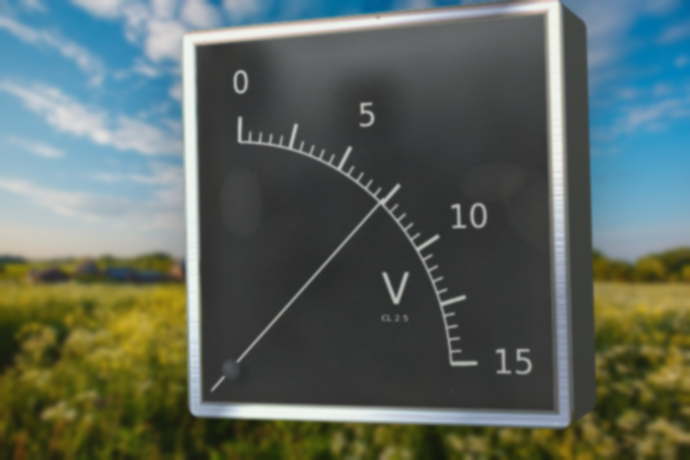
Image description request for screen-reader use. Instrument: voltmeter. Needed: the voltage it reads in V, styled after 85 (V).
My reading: 7.5 (V)
